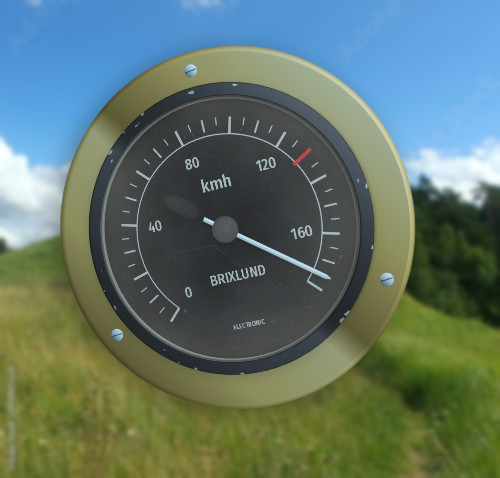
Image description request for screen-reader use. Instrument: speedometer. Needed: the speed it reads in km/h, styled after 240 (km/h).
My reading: 175 (km/h)
